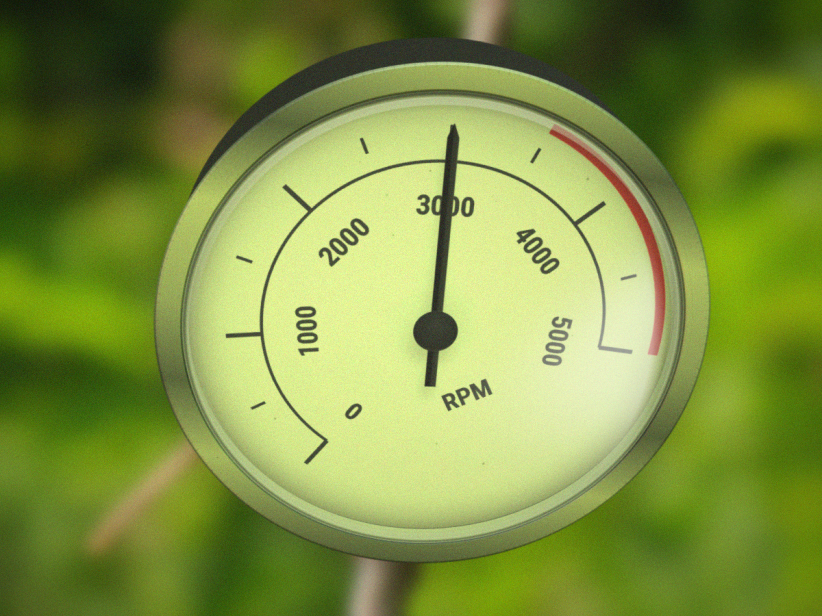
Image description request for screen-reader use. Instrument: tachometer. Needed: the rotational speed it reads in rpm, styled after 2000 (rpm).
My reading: 3000 (rpm)
